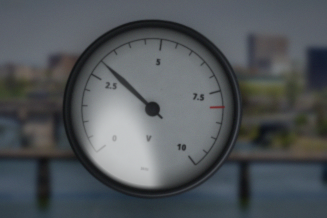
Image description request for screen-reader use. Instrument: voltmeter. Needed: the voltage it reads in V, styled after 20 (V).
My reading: 3 (V)
